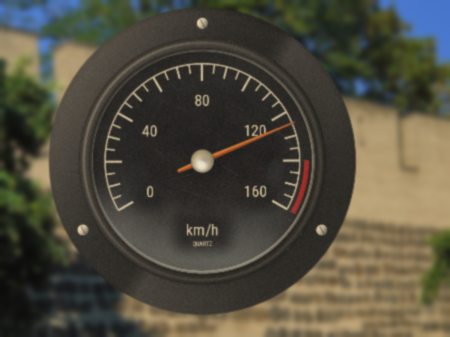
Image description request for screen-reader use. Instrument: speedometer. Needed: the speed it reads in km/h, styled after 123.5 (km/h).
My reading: 125 (km/h)
